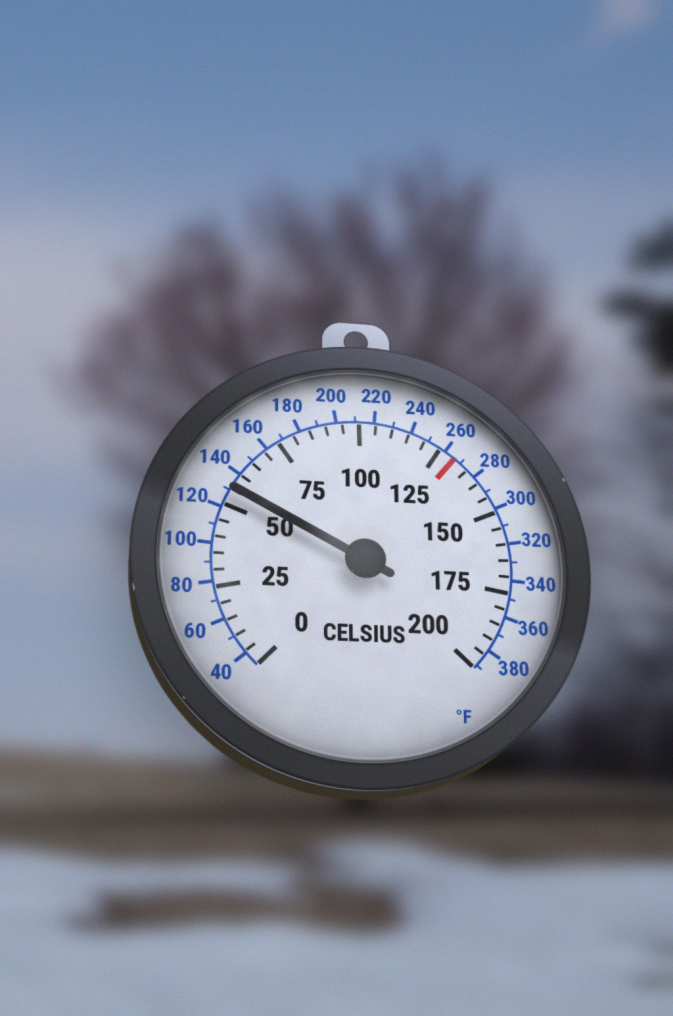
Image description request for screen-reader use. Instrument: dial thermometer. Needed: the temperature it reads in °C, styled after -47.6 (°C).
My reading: 55 (°C)
